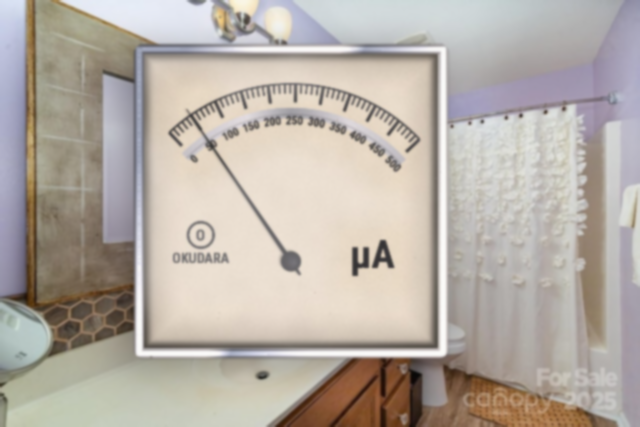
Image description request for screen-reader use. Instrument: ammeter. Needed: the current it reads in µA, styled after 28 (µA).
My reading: 50 (µA)
